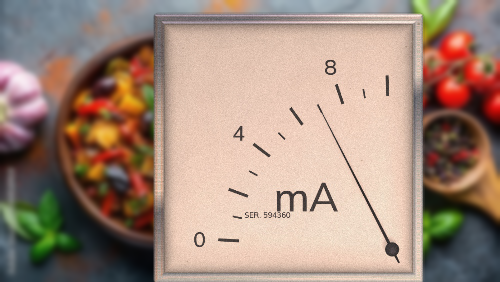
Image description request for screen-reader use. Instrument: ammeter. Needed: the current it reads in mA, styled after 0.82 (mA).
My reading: 7 (mA)
